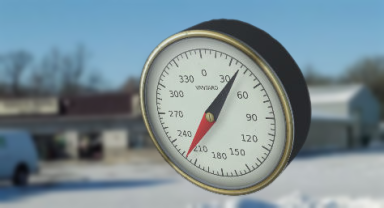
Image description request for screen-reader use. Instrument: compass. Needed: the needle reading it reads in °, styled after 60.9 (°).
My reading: 220 (°)
